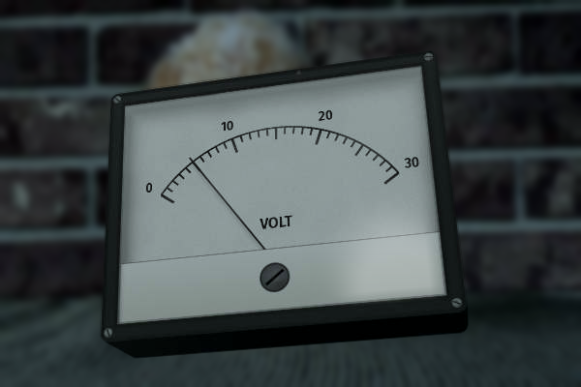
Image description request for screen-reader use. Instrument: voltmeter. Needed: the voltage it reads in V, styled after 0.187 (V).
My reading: 5 (V)
